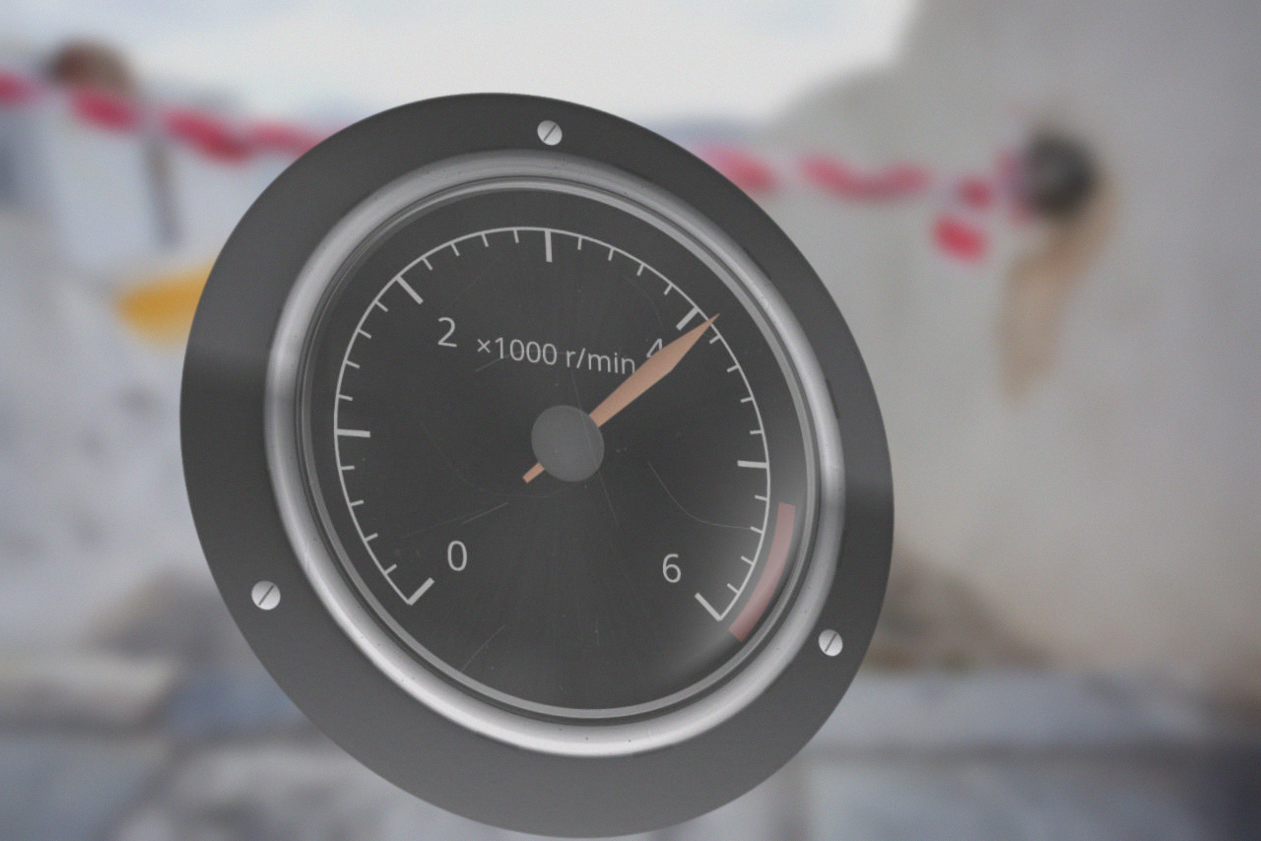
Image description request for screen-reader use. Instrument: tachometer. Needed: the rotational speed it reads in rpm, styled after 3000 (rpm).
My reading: 4100 (rpm)
